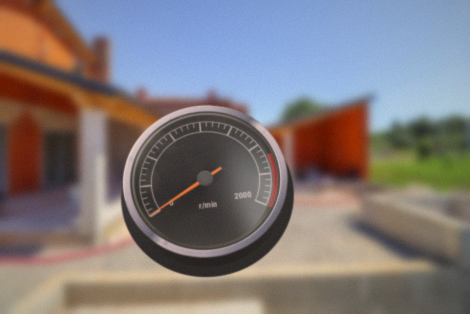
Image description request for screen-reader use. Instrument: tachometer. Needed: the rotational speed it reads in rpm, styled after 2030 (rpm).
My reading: 0 (rpm)
